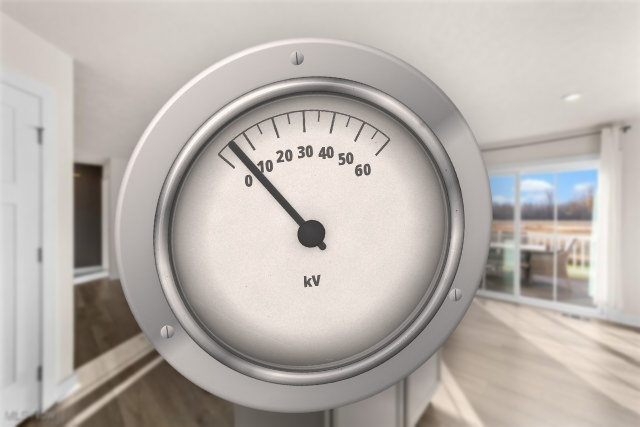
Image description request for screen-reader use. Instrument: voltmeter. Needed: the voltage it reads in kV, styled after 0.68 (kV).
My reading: 5 (kV)
